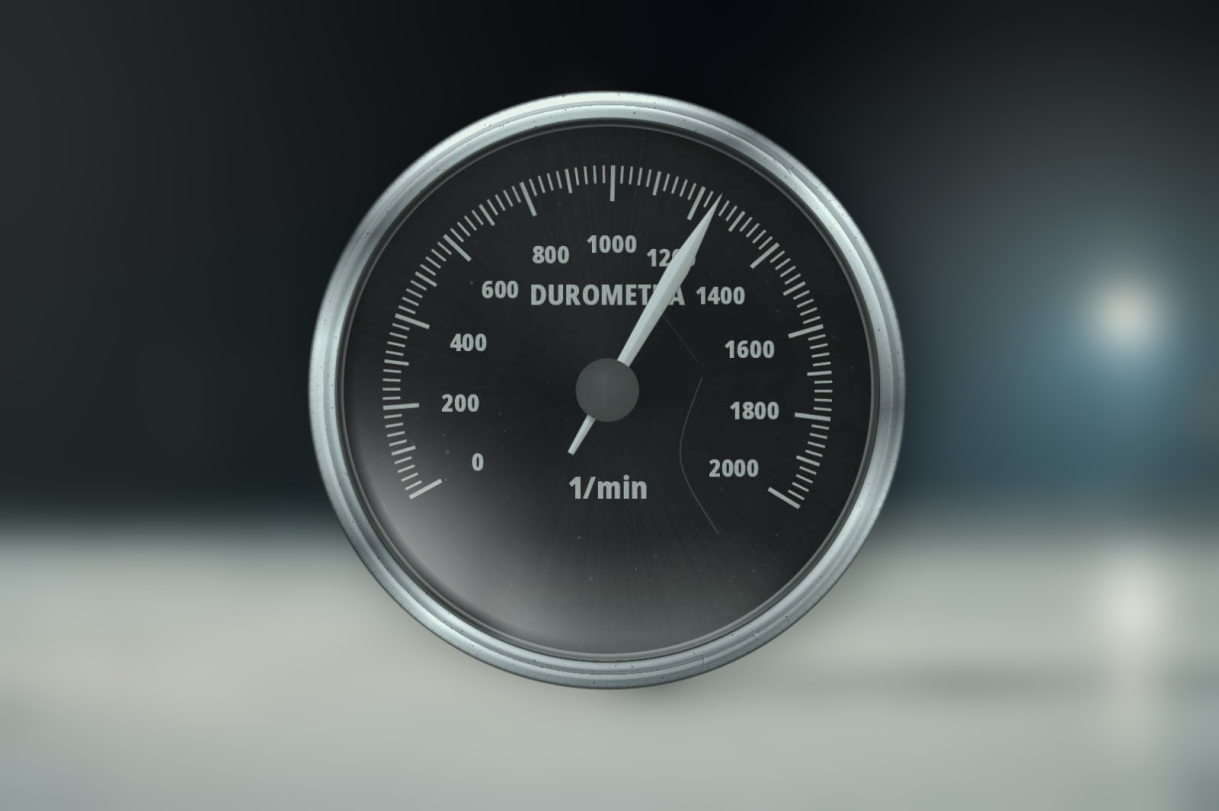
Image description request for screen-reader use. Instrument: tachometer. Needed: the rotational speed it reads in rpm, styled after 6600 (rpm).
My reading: 1240 (rpm)
